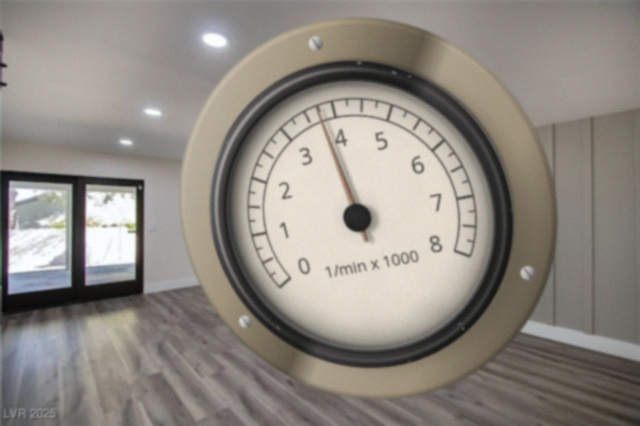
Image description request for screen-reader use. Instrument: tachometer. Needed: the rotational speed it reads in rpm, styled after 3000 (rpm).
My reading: 3750 (rpm)
